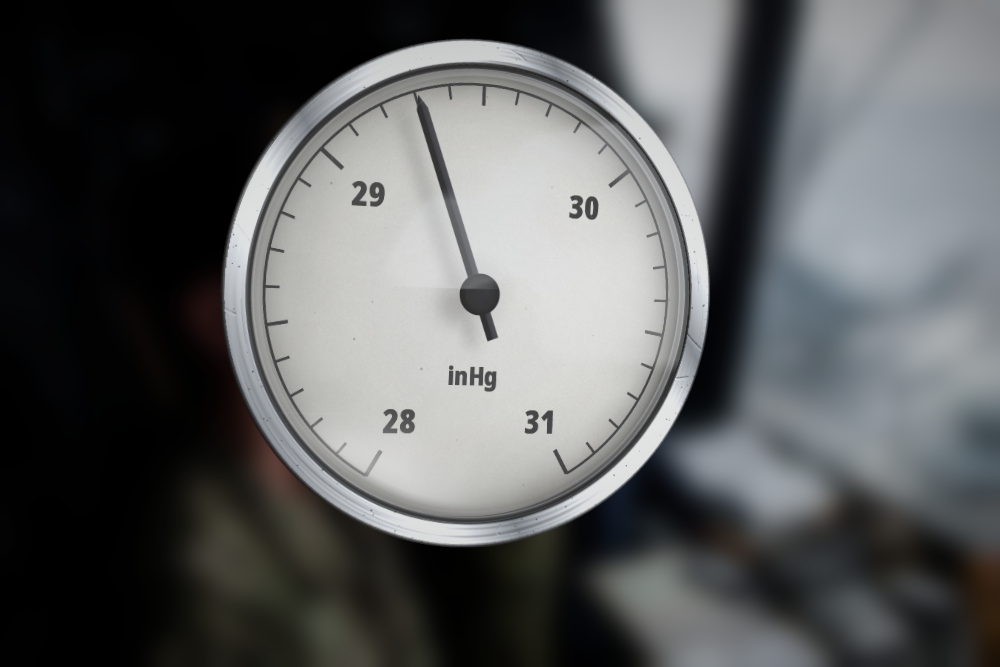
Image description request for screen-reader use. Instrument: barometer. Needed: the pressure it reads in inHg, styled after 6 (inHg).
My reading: 29.3 (inHg)
